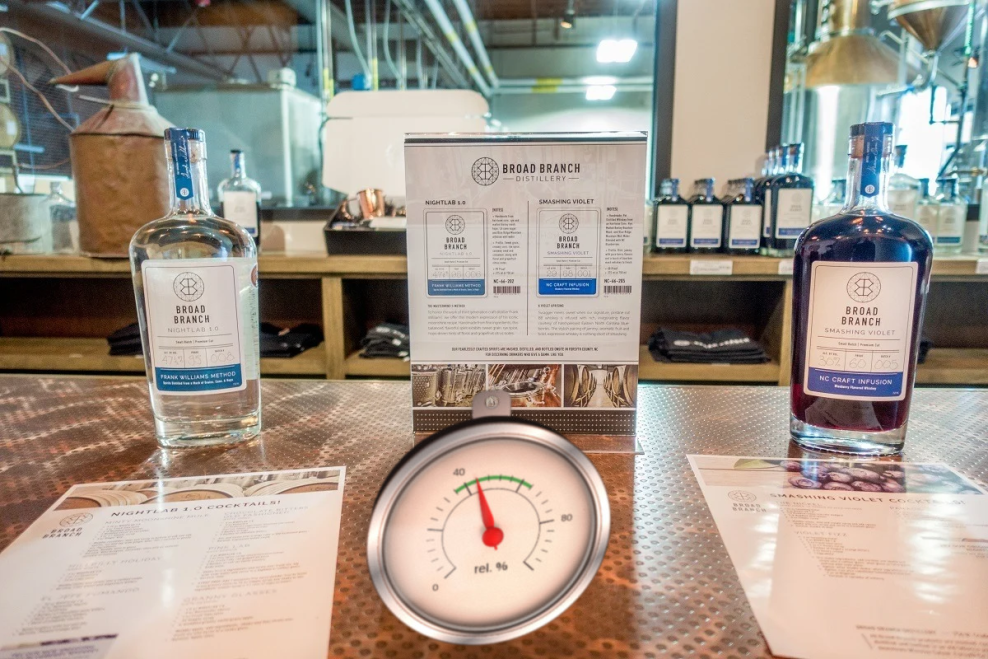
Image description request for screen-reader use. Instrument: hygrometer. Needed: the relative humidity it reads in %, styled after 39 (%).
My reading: 44 (%)
